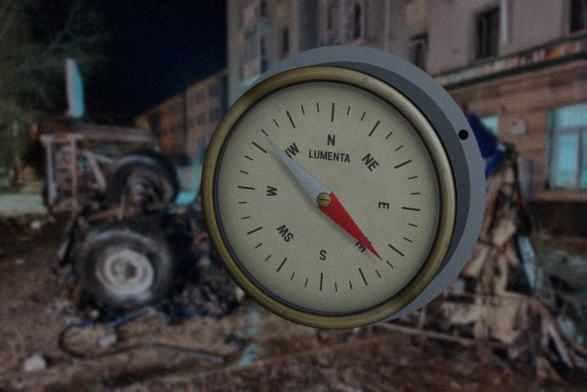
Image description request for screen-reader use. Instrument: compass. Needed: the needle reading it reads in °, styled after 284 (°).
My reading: 130 (°)
